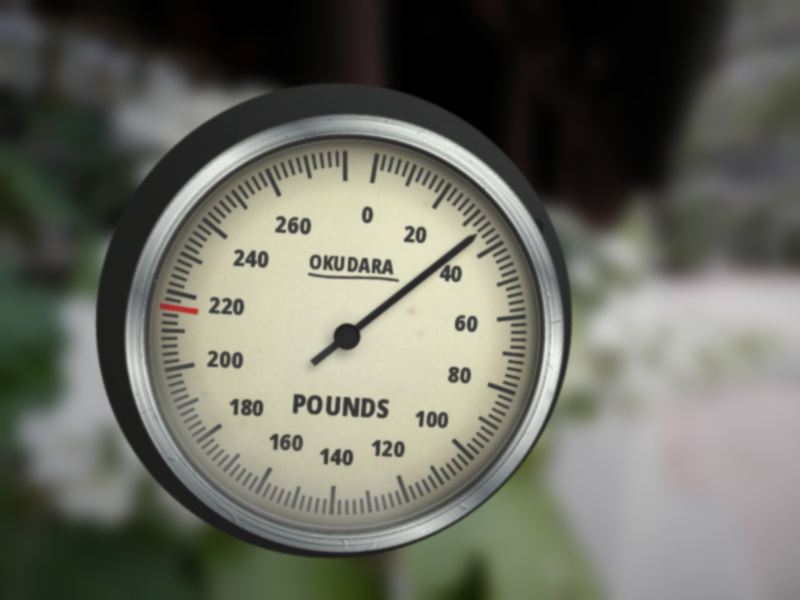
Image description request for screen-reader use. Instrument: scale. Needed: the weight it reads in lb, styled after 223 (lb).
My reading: 34 (lb)
